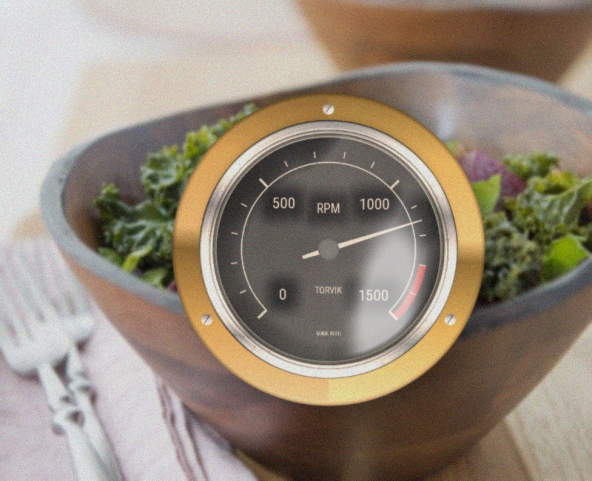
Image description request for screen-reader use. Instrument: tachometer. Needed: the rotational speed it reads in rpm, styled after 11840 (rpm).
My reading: 1150 (rpm)
